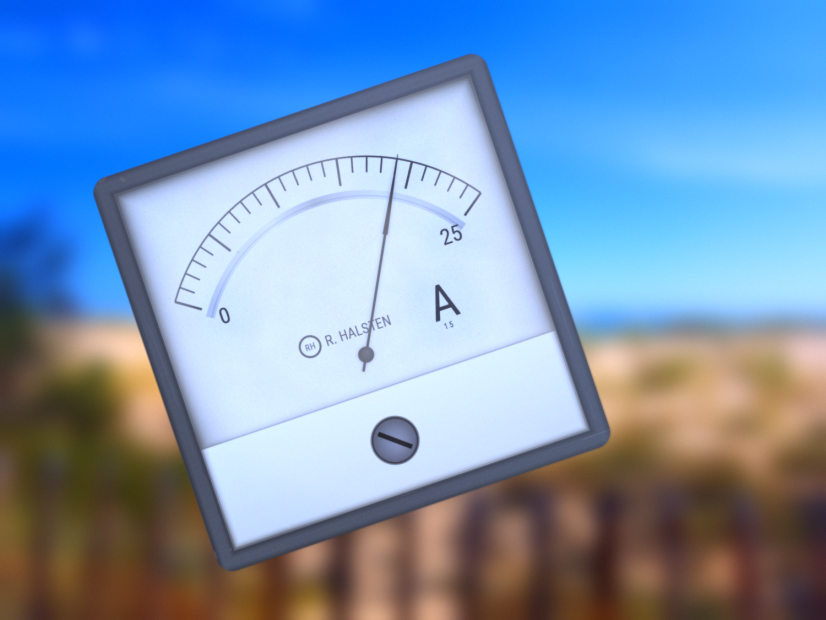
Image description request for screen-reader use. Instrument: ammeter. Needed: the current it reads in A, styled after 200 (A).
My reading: 19 (A)
